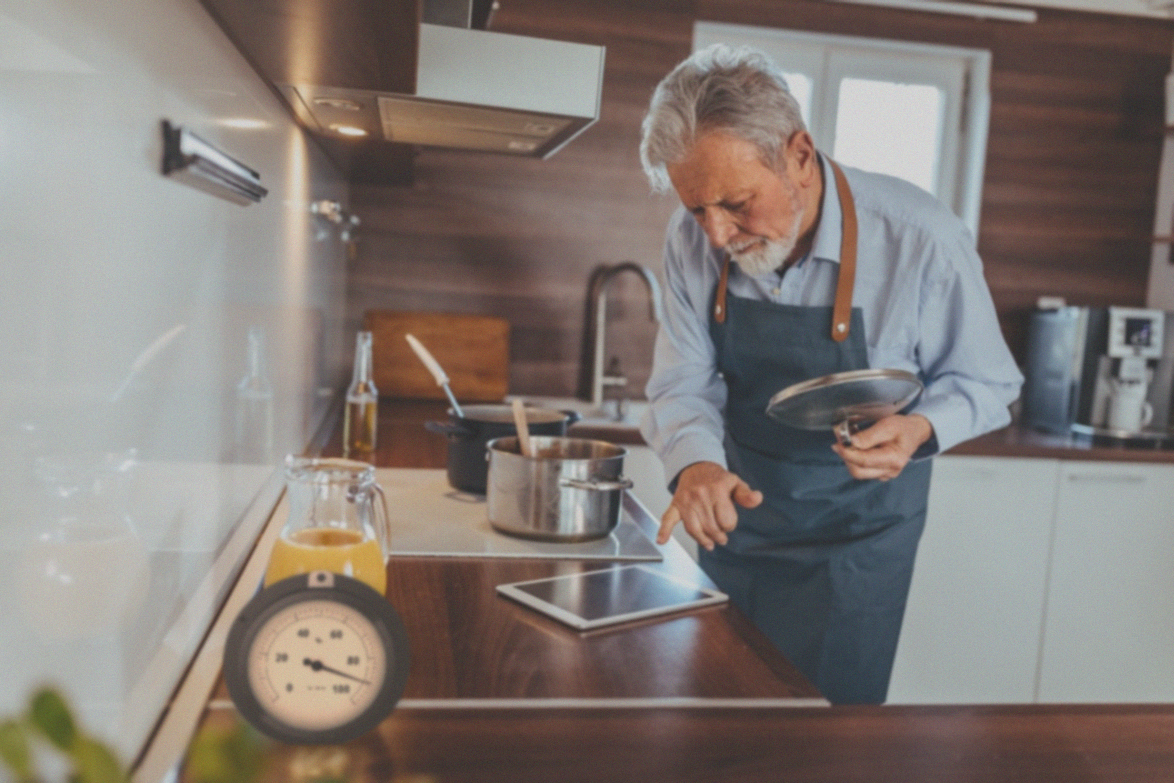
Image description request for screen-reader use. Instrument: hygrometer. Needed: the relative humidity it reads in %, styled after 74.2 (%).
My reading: 90 (%)
